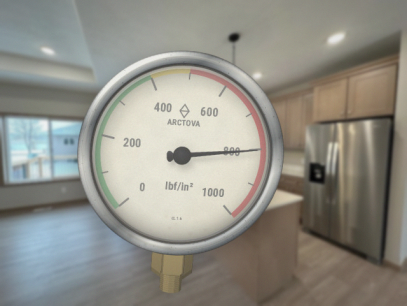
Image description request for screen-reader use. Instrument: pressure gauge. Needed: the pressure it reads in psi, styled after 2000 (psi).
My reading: 800 (psi)
